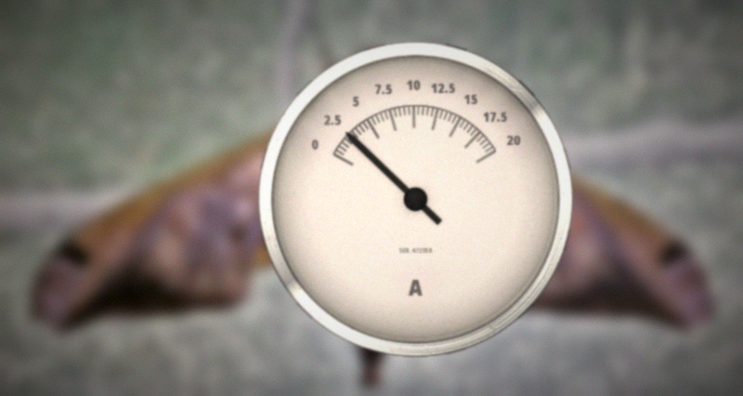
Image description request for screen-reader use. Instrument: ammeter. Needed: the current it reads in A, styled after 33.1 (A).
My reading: 2.5 (A)
